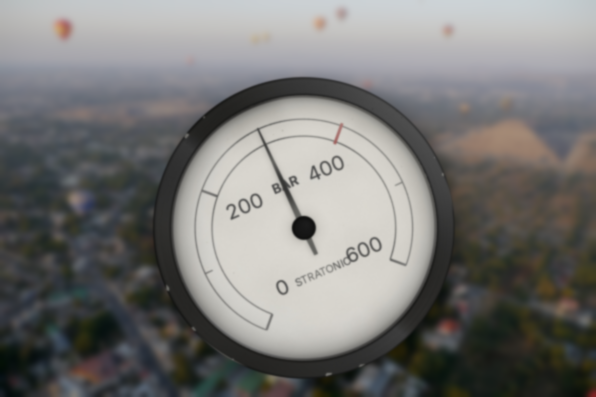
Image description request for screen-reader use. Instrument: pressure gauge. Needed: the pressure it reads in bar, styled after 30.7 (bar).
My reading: 300 (bar)
